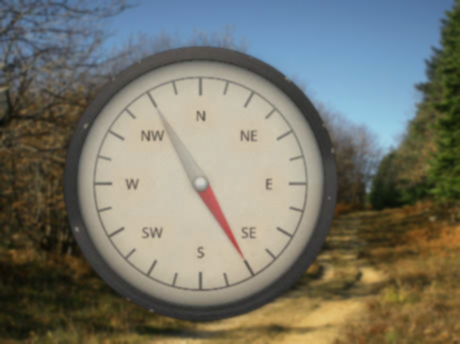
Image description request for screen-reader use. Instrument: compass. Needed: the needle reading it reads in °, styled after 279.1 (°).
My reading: 150 (°)
